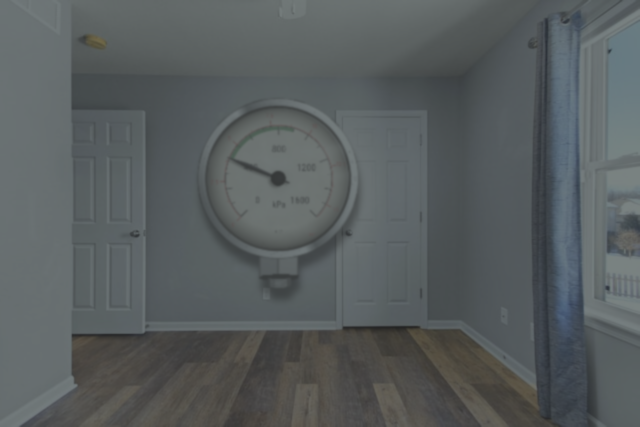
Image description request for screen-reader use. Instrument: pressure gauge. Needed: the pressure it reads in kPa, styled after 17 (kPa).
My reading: 400 (kPa)
